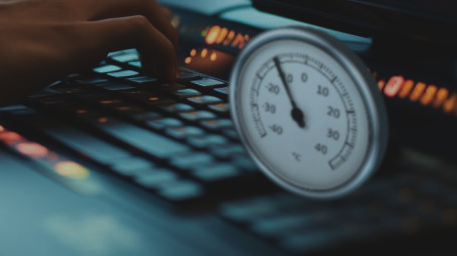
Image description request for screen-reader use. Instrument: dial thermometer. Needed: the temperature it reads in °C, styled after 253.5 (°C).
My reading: -10 (°C)
